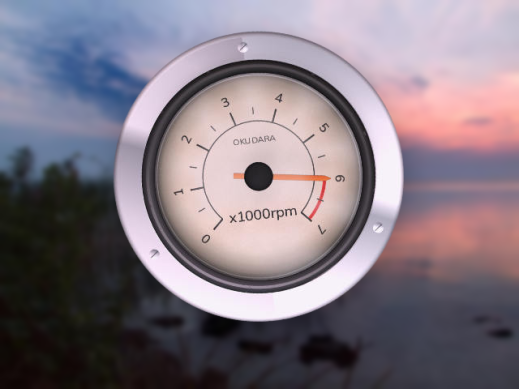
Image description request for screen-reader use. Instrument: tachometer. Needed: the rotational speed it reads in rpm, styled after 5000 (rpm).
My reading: 6000 (rpm)
